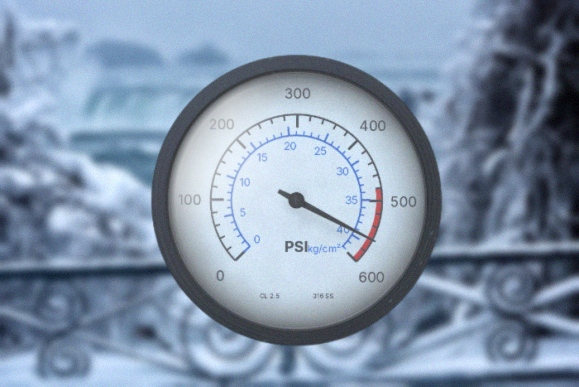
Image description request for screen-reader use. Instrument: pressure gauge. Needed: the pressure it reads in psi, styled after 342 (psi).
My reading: 560 (psi)
